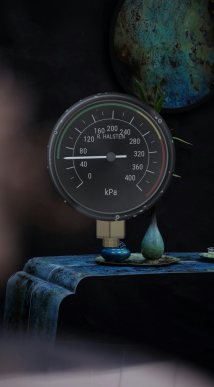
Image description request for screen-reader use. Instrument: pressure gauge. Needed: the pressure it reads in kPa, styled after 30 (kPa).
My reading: 60 (kPa)
